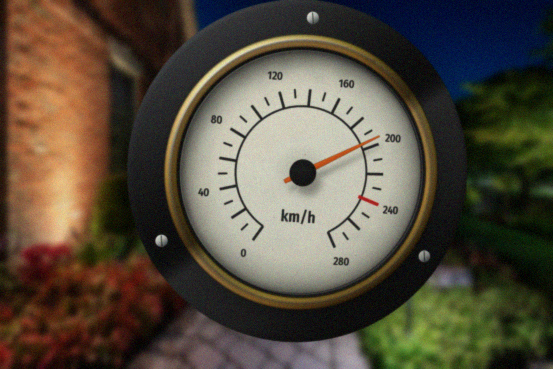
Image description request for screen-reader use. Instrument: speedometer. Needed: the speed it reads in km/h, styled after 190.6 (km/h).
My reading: 195 (km/h)
